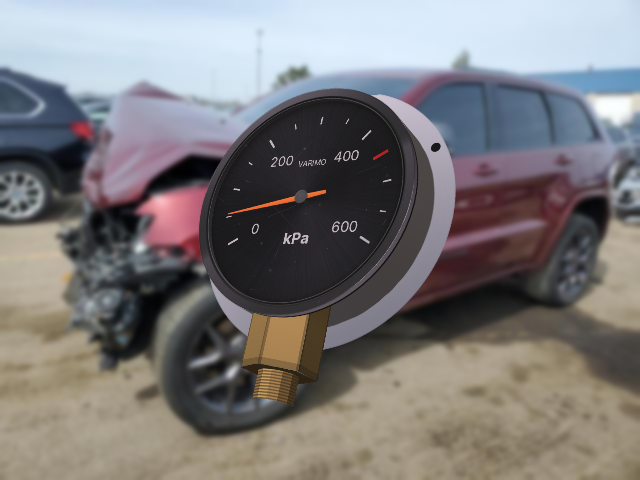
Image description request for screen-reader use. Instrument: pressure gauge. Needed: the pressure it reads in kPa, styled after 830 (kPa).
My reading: 50 (kPa)
